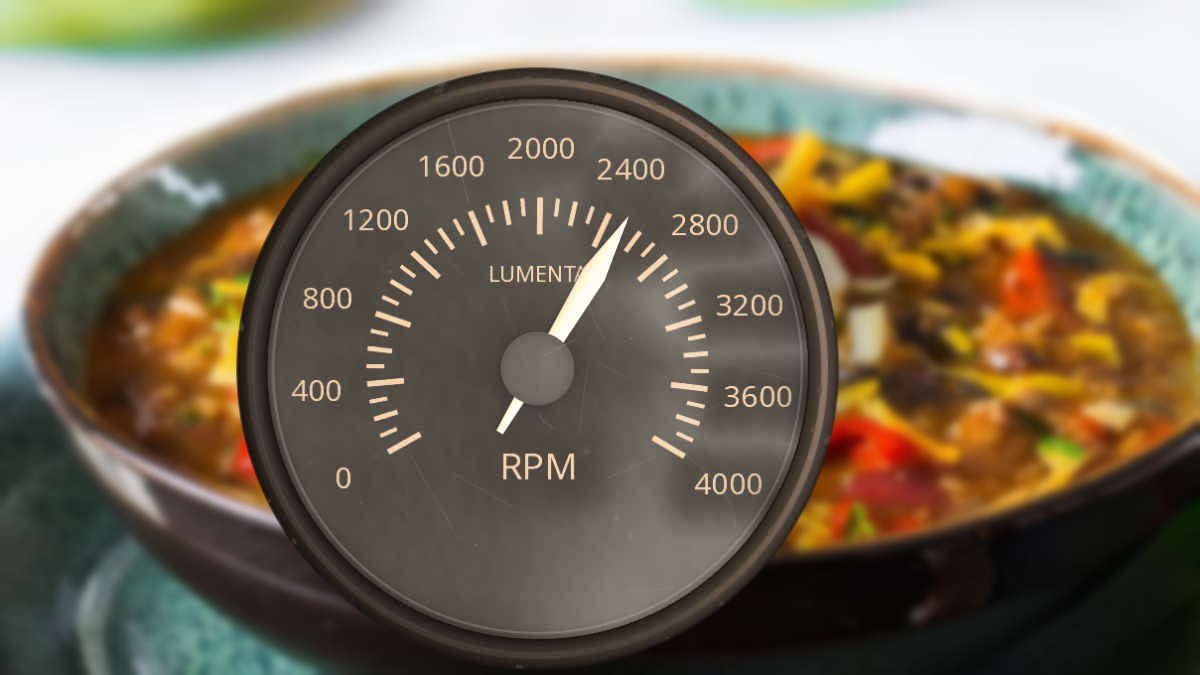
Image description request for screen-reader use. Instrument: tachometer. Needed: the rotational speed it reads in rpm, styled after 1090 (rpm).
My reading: 2500 (rpm)
